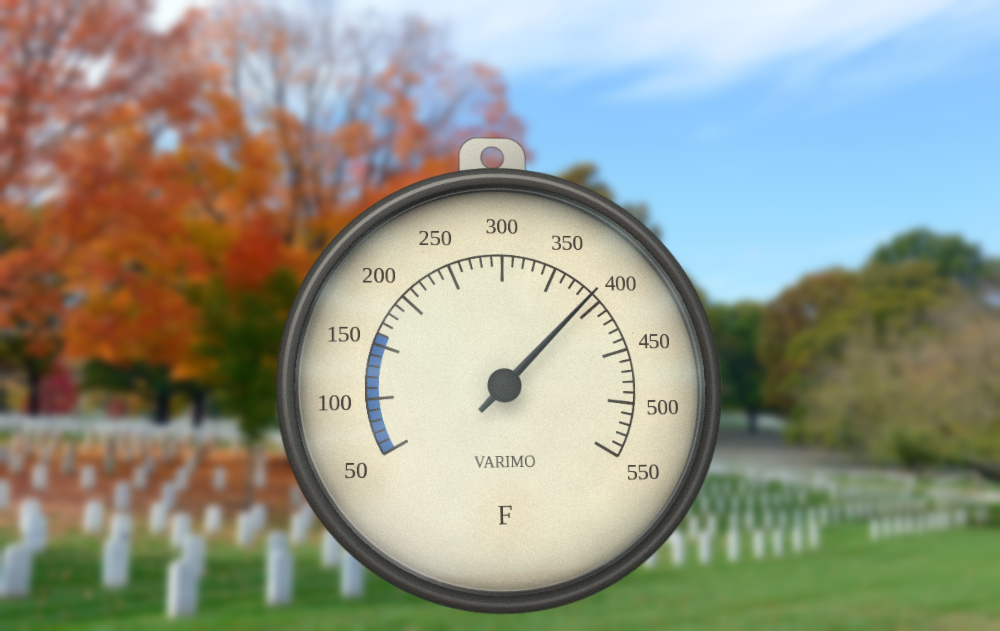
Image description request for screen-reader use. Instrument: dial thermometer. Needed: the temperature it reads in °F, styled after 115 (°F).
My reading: 390 (°F)
